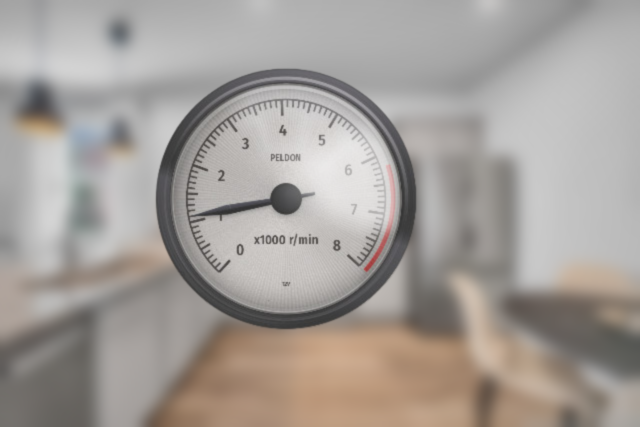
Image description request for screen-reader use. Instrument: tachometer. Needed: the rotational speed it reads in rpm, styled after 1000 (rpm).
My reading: 1100 (rpm)
